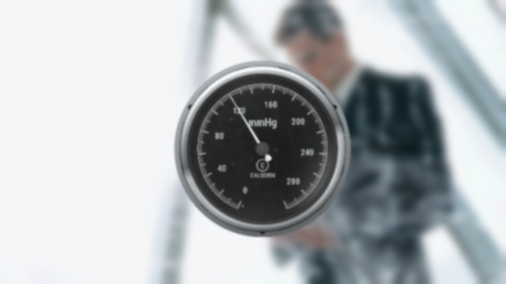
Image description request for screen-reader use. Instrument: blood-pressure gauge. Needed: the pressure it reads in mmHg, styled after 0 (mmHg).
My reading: 120 (mmHg)
